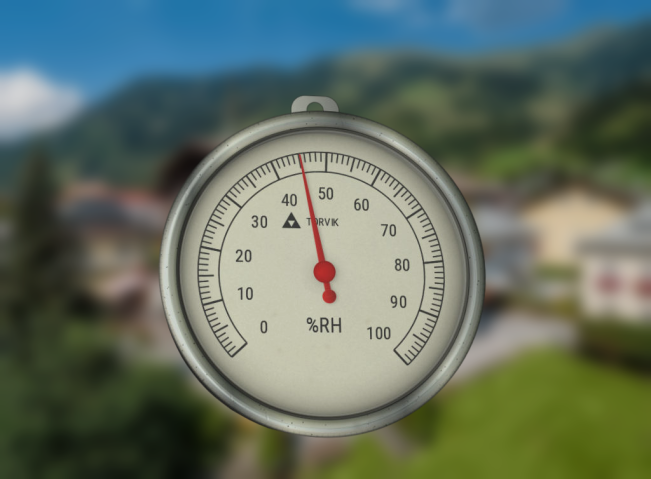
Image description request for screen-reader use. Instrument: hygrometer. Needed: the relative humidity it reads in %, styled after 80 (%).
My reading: 45 (%)
